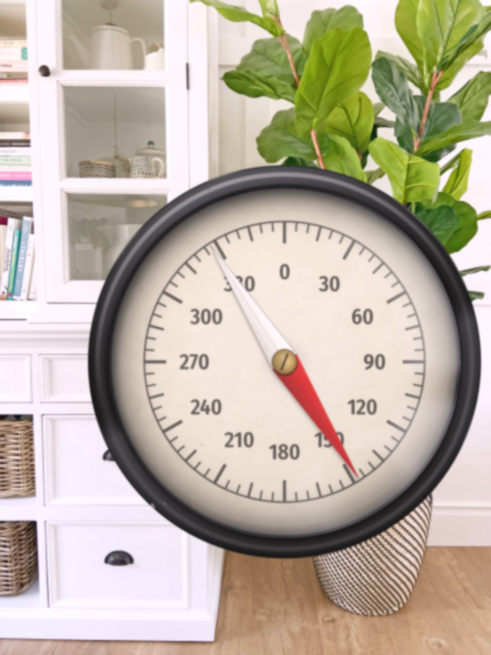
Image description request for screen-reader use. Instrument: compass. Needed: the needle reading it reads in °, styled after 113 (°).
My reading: 147.5 (°)
